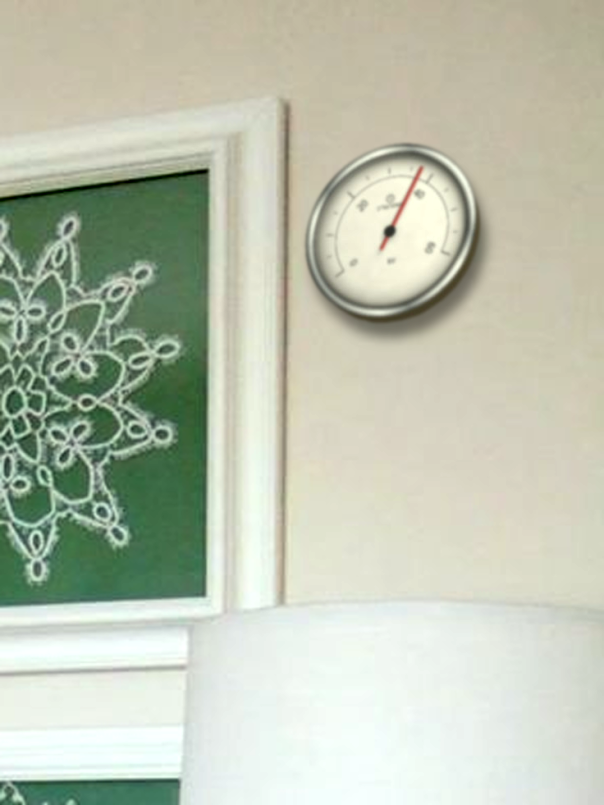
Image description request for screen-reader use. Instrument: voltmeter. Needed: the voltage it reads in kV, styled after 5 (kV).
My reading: 37.5 (kV)
